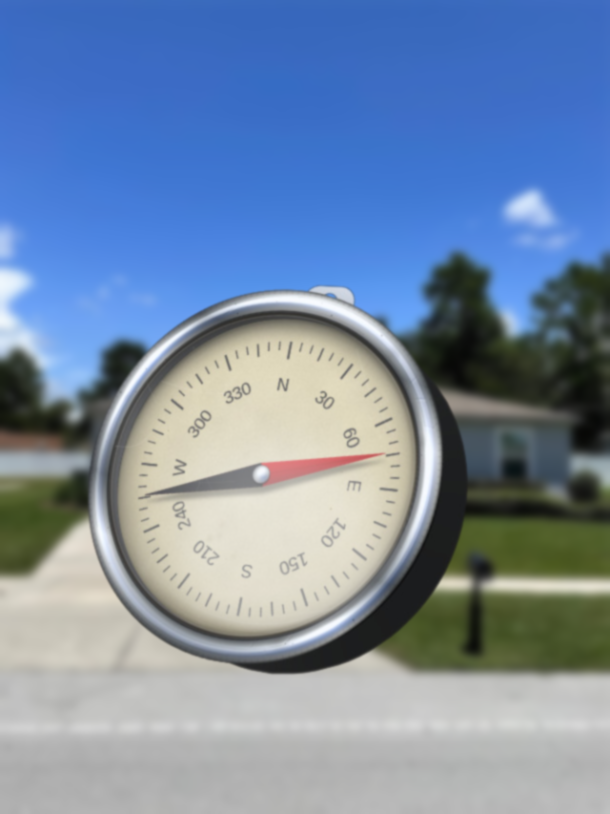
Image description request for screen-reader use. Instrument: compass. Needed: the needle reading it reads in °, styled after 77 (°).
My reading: 75 (°)
